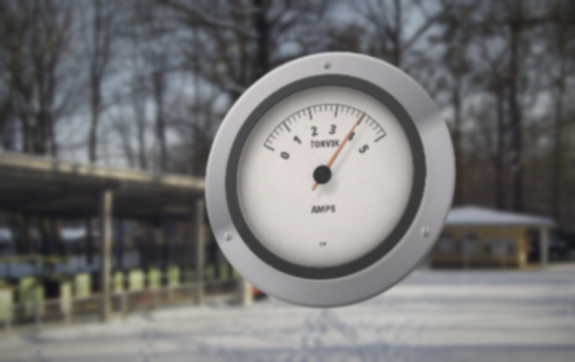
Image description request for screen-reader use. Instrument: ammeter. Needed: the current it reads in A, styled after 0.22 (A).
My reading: 4 (A)
